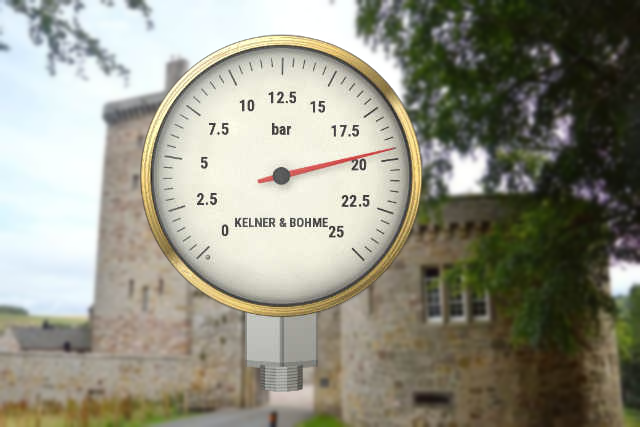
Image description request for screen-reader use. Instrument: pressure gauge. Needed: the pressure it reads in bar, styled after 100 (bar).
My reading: 19.5 (bar)
